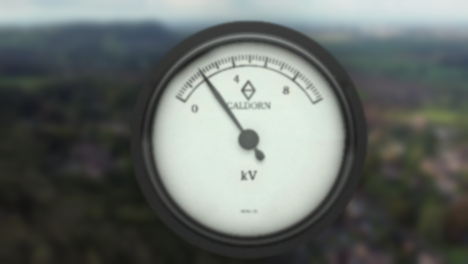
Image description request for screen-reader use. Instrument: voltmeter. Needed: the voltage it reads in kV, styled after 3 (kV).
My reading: 2 (kV)
